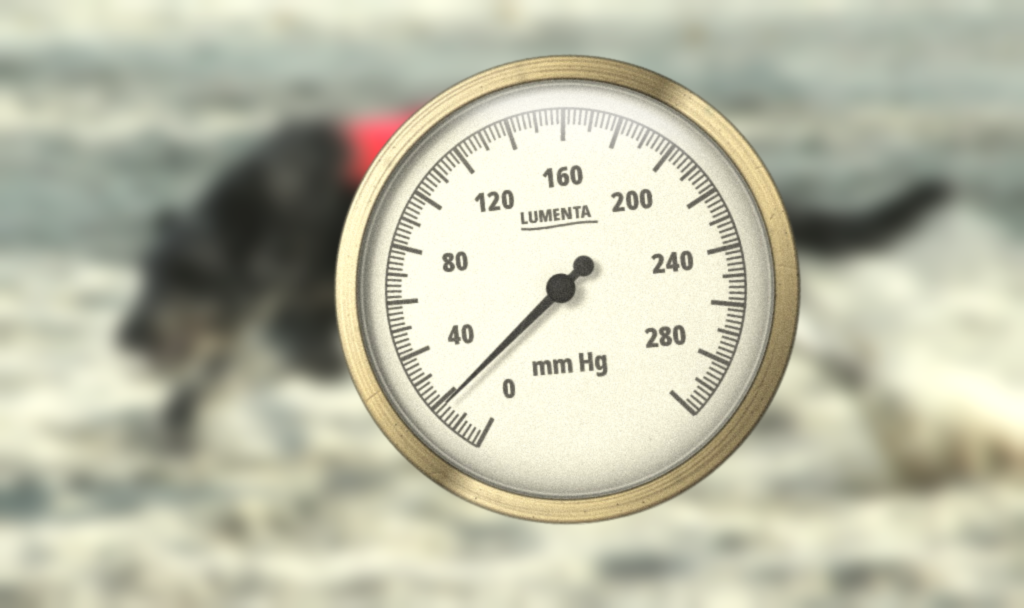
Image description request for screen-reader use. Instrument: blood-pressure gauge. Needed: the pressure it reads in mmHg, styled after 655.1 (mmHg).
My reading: 18 (mmHg)
